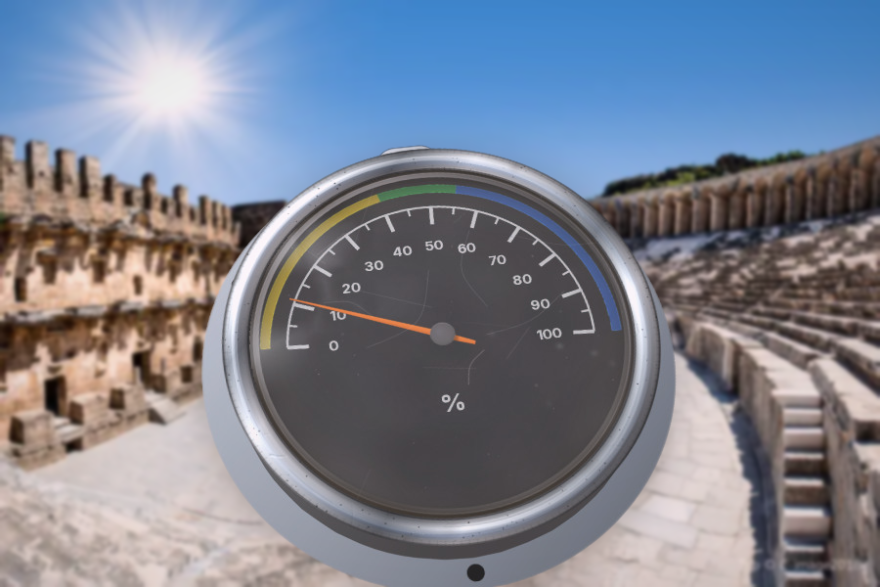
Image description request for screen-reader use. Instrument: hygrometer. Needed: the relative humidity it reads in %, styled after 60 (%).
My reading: 10 (%)
